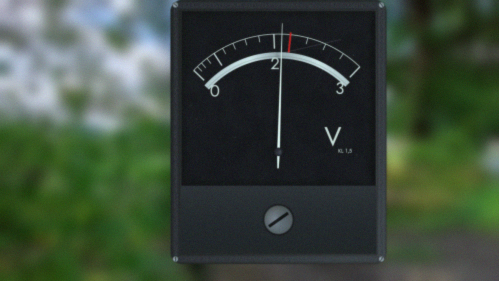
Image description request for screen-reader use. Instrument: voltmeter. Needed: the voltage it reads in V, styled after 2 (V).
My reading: 2.1 (V)
